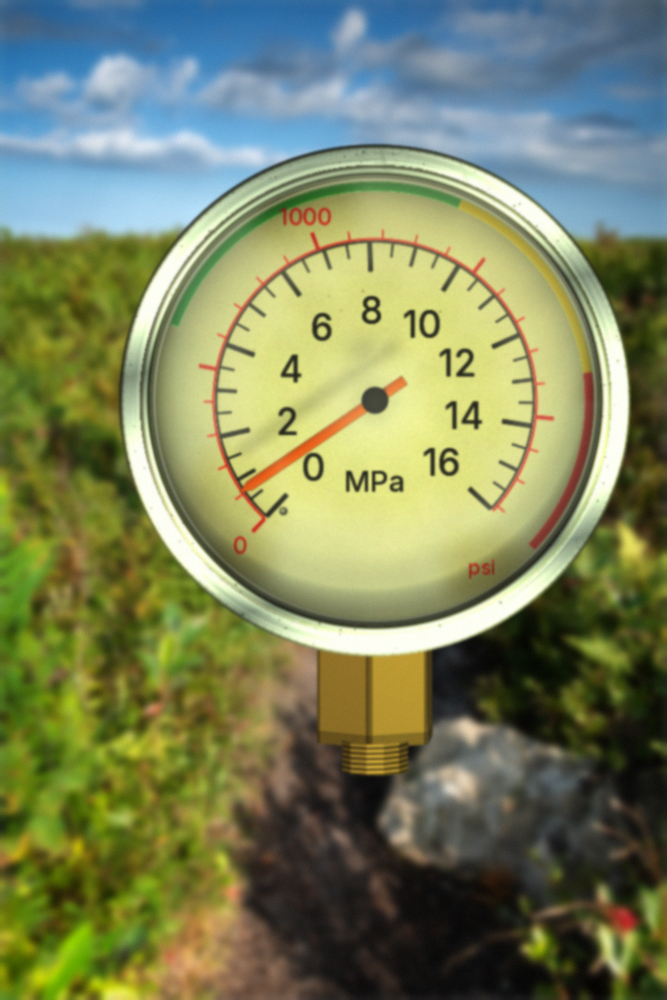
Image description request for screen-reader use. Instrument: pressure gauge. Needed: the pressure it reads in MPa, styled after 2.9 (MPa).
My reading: 0.75 (MPa)
